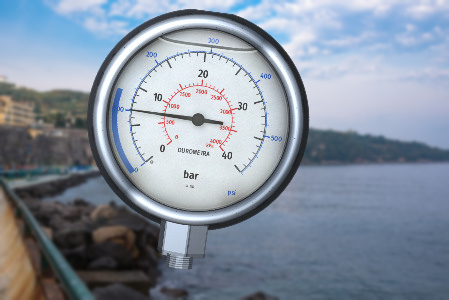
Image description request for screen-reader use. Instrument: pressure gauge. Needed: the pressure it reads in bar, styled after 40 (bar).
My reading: 7 (bar)
